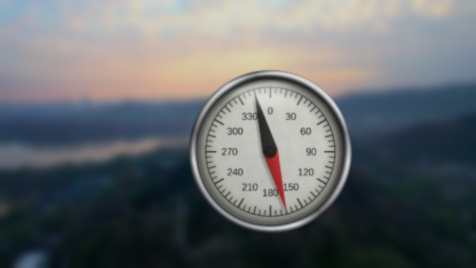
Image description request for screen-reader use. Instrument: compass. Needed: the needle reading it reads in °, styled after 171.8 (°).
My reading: 165 (°)
